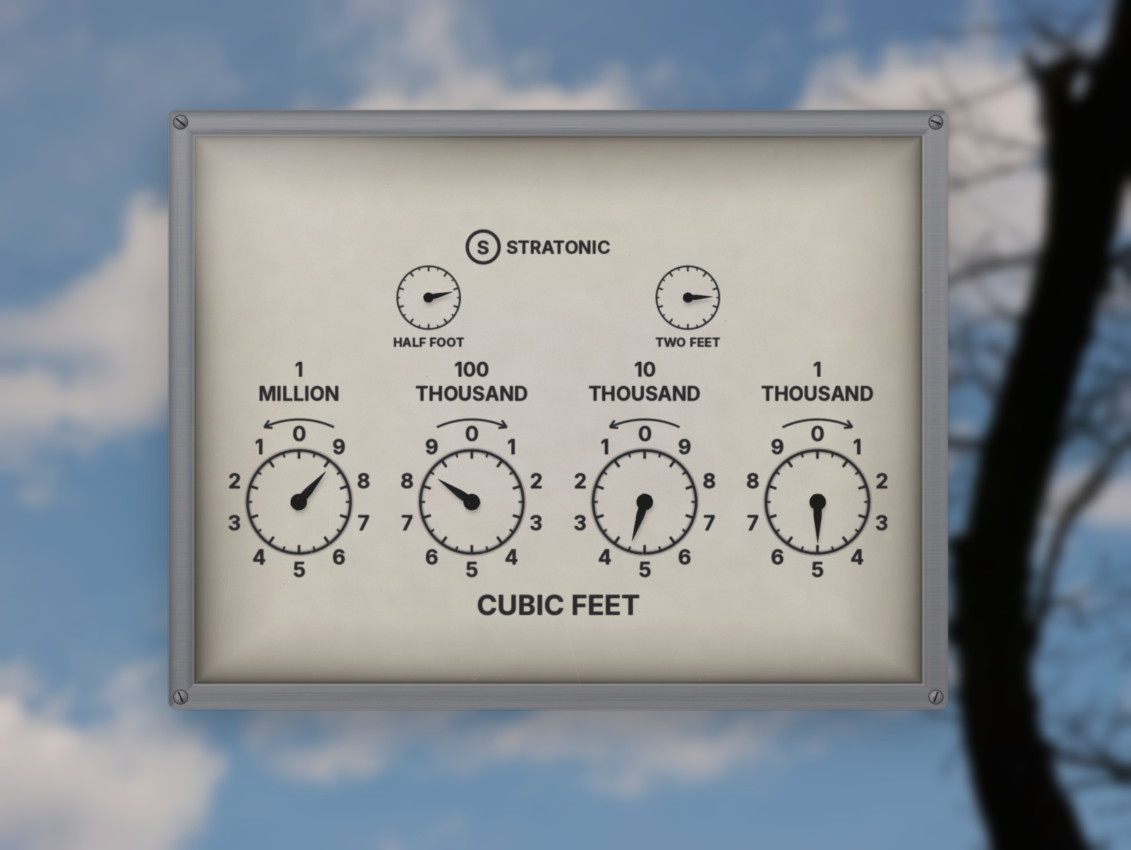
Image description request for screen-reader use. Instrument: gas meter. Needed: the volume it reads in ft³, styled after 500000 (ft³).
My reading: 884500 (ft³)
